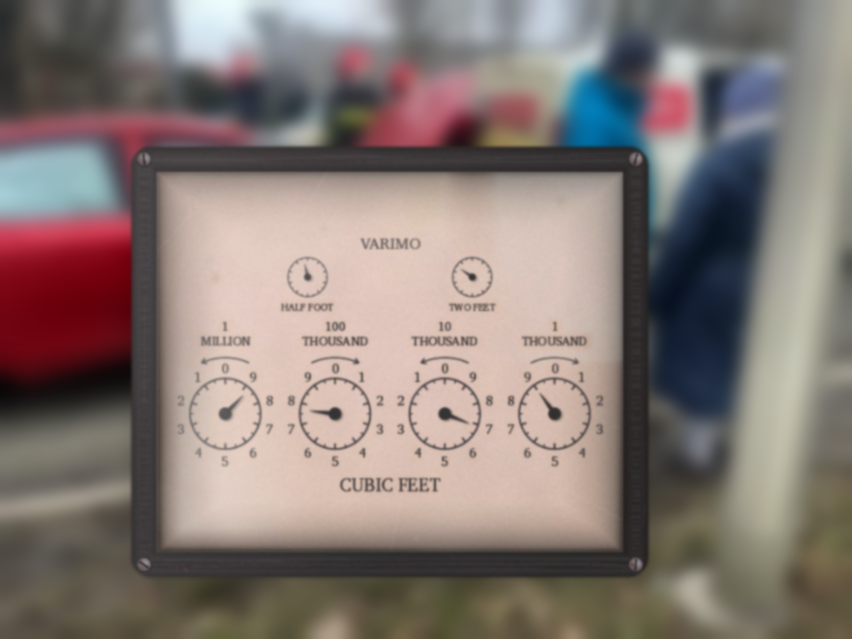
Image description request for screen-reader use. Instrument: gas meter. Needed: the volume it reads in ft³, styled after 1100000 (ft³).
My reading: 876900 (ft³)
